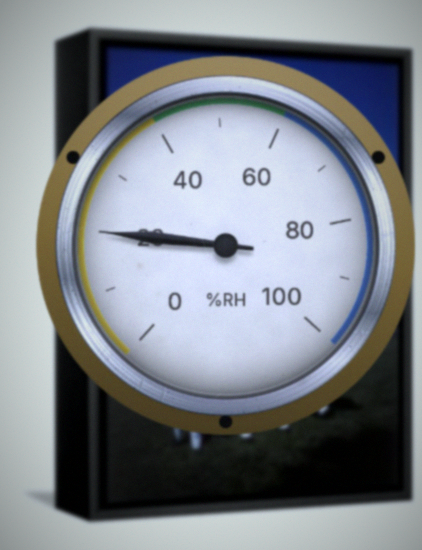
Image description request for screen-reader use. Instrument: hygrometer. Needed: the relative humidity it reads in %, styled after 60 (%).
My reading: 20 (%)
